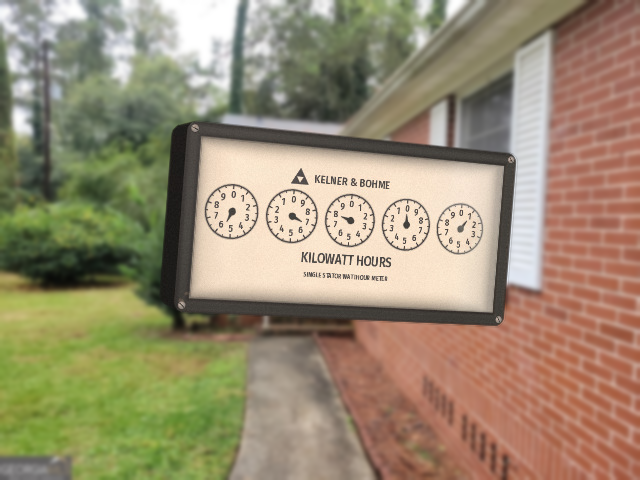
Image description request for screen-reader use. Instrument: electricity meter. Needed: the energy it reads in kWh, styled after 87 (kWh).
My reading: 56801 (kWh)
